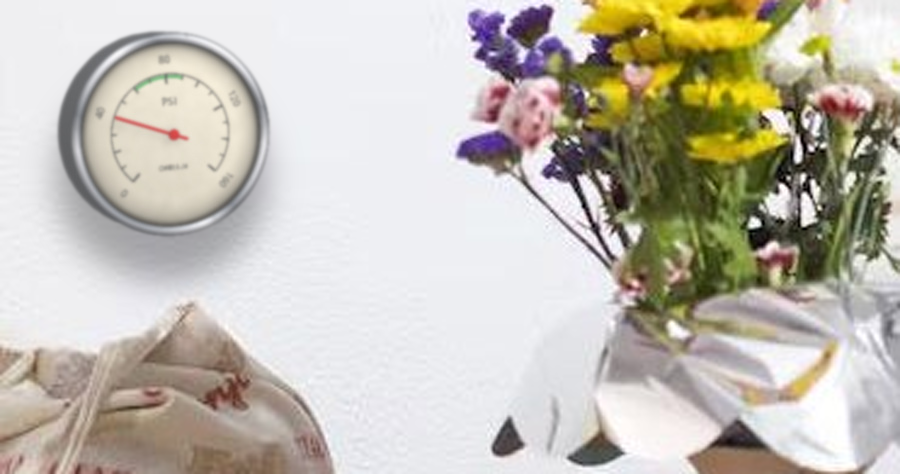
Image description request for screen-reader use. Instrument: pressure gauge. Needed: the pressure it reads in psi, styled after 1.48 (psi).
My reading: 40 (psi)
